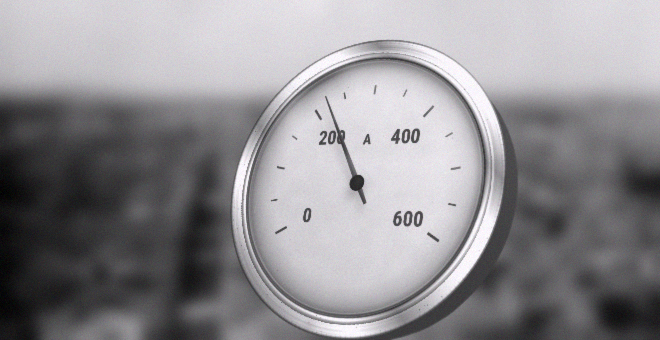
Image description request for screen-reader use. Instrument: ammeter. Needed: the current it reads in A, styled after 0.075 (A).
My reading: 225 (A)
